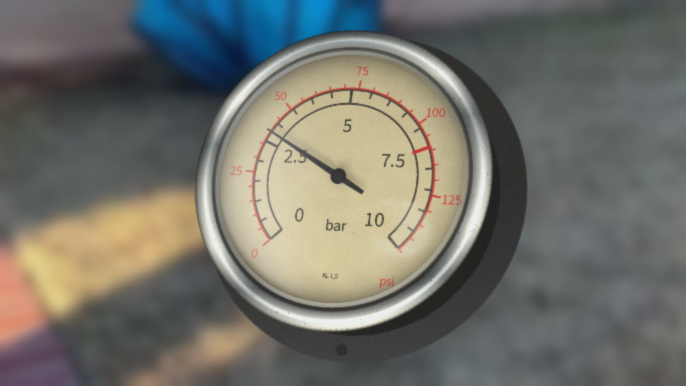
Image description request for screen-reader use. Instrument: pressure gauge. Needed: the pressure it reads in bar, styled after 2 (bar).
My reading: 2.75 (bar)
